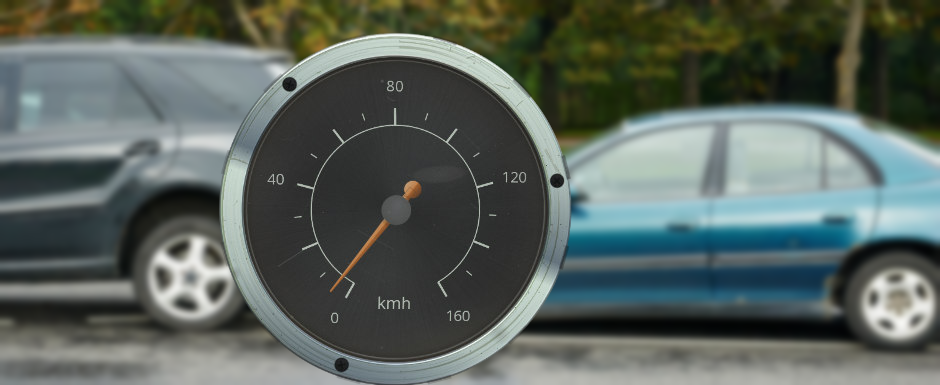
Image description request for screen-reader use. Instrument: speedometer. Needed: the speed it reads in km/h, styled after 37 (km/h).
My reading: 5 (km/h)
